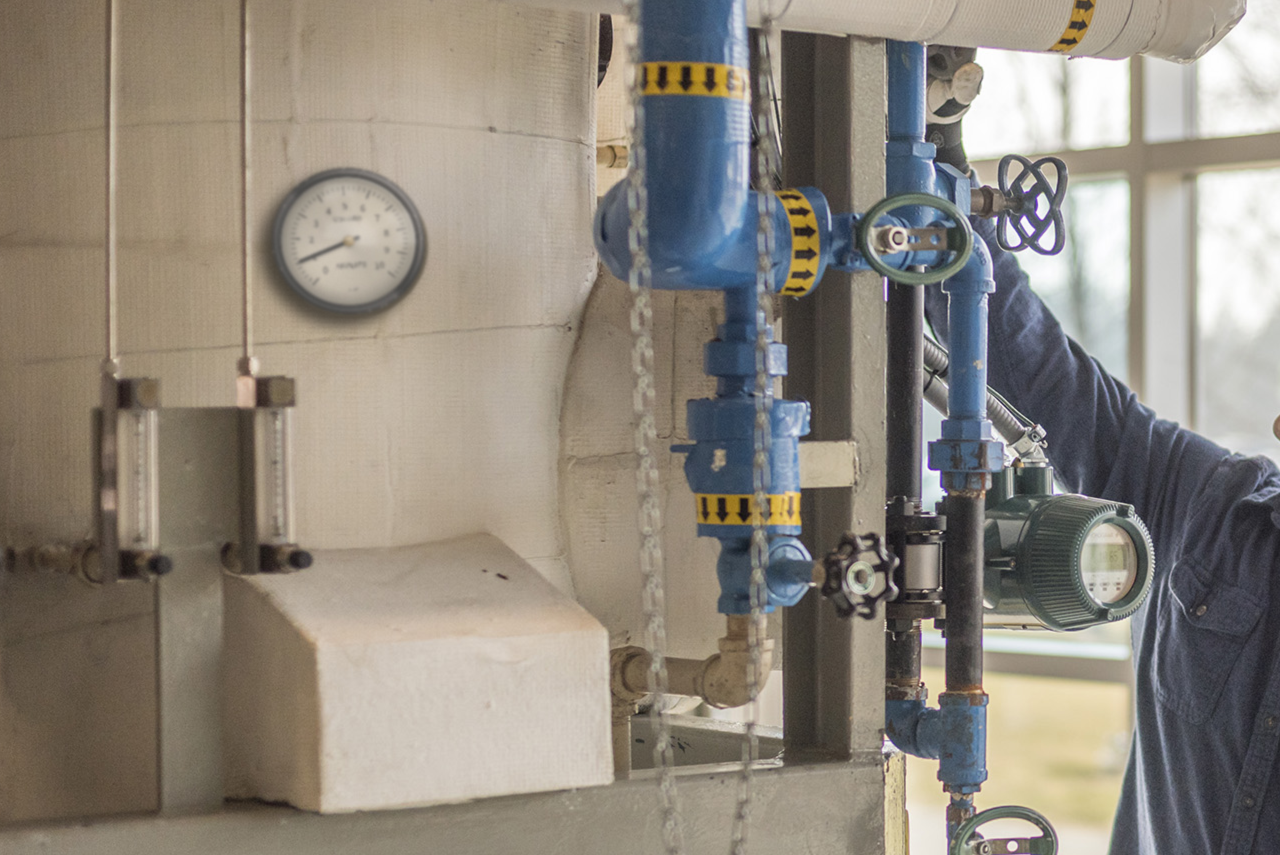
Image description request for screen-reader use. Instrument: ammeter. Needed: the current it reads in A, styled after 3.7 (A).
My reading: 1 (A)
